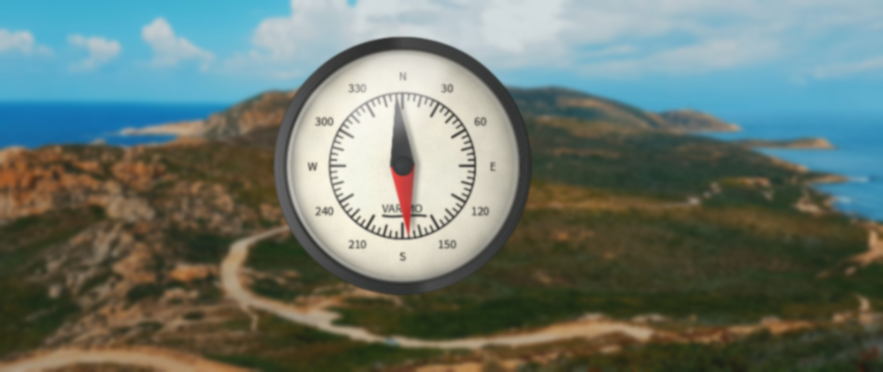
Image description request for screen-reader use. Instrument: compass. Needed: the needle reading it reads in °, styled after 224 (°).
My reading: 175 (°)
